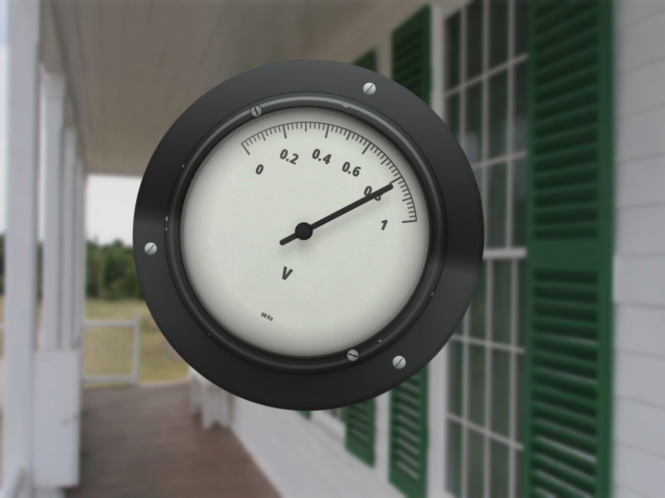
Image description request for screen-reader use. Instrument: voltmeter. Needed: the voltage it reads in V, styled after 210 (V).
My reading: 0.82 (V)
